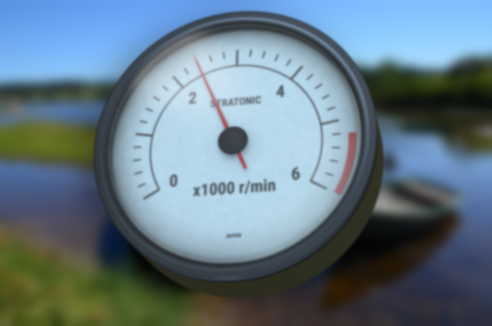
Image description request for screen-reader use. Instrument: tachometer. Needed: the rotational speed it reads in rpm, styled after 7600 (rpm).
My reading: 2400 (rpm)
